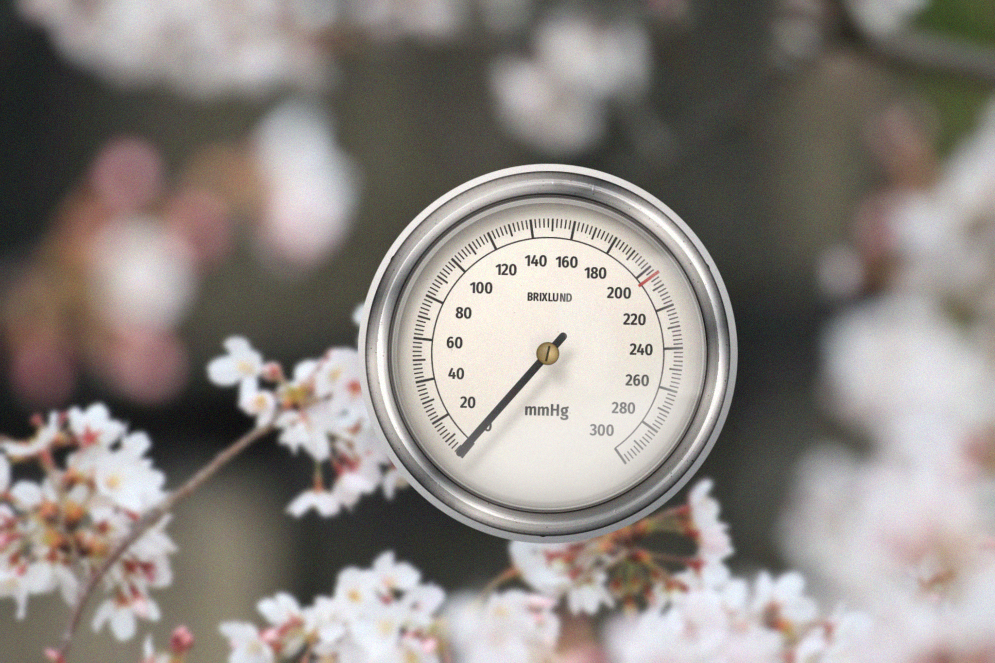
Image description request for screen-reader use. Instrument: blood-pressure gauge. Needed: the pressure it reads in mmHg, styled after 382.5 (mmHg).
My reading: 2 (mmHg)
